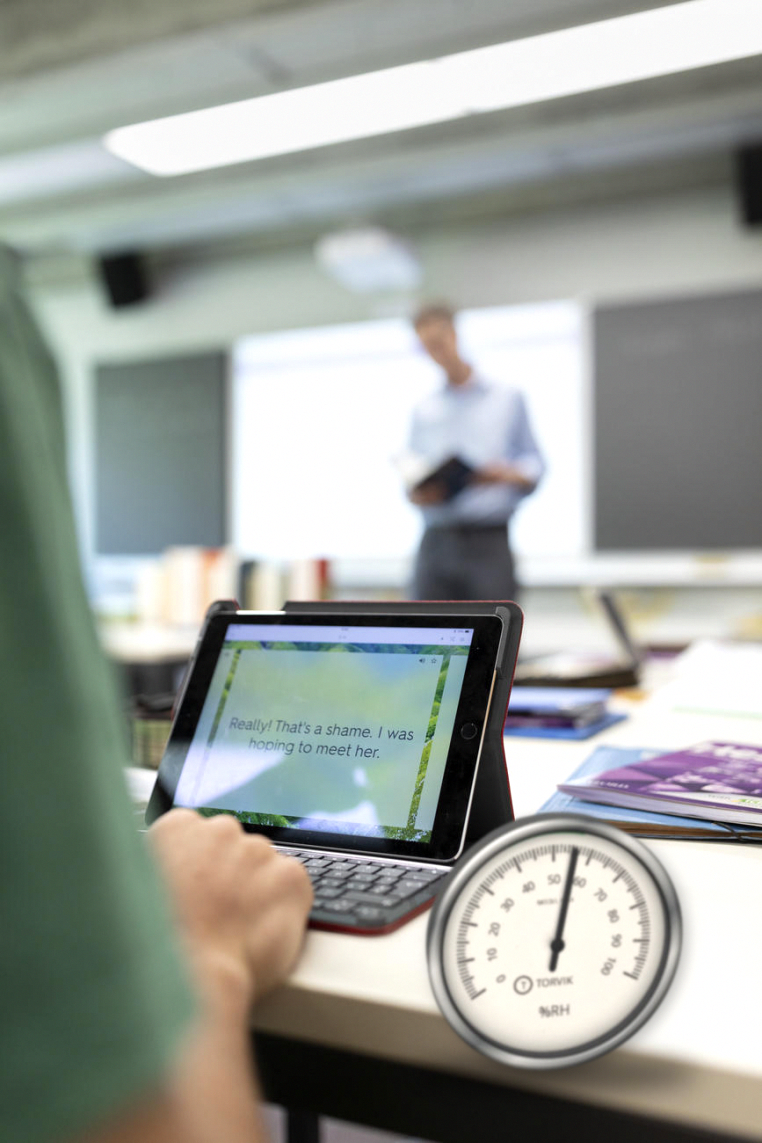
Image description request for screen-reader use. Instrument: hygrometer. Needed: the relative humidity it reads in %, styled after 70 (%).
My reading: 55 (%)
